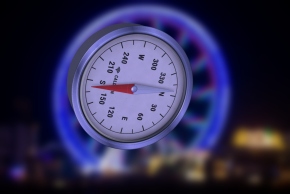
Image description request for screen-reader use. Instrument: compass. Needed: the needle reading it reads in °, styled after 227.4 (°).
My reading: 172.5 (°)
